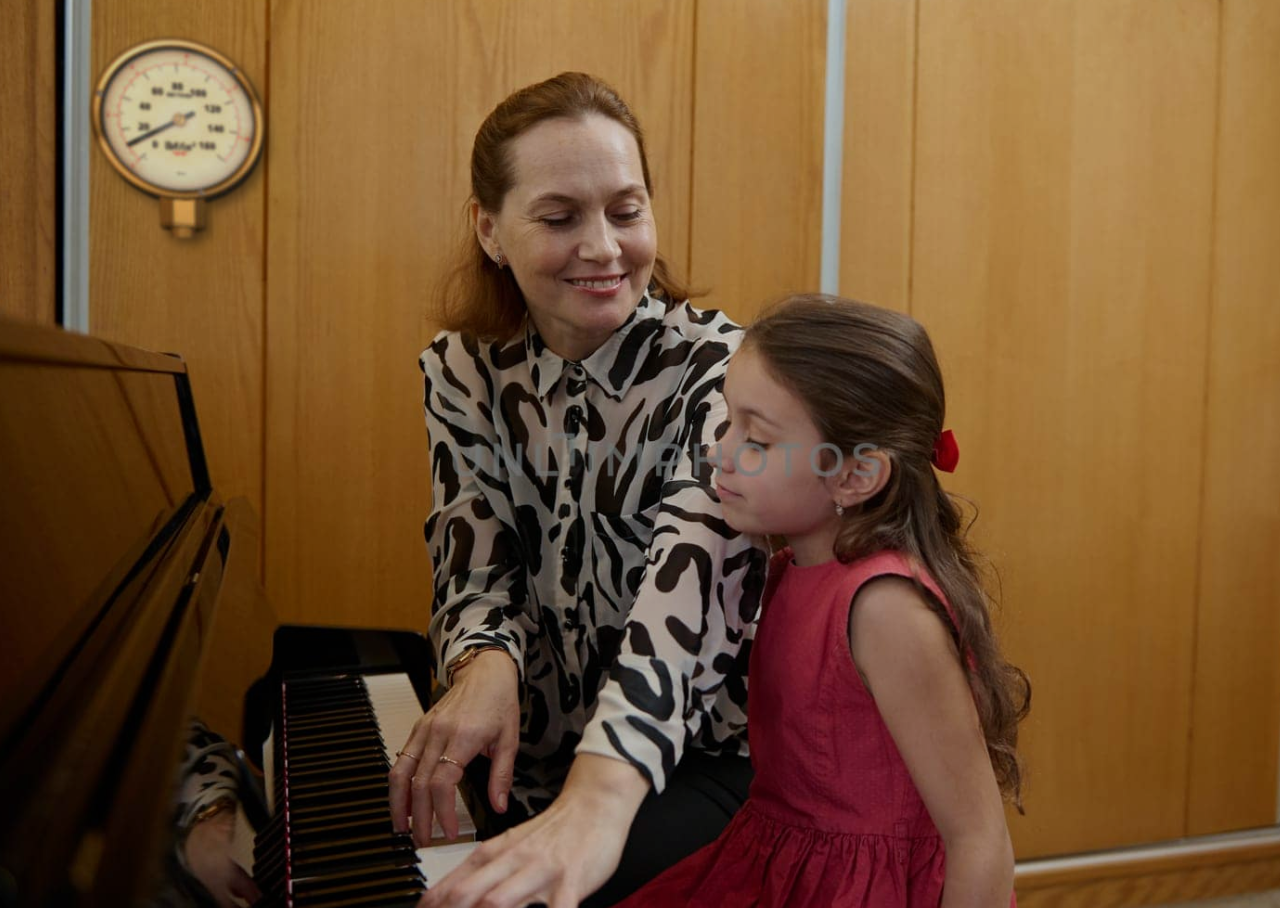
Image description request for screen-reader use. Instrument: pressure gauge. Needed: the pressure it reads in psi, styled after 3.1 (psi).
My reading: 10 (psi)
